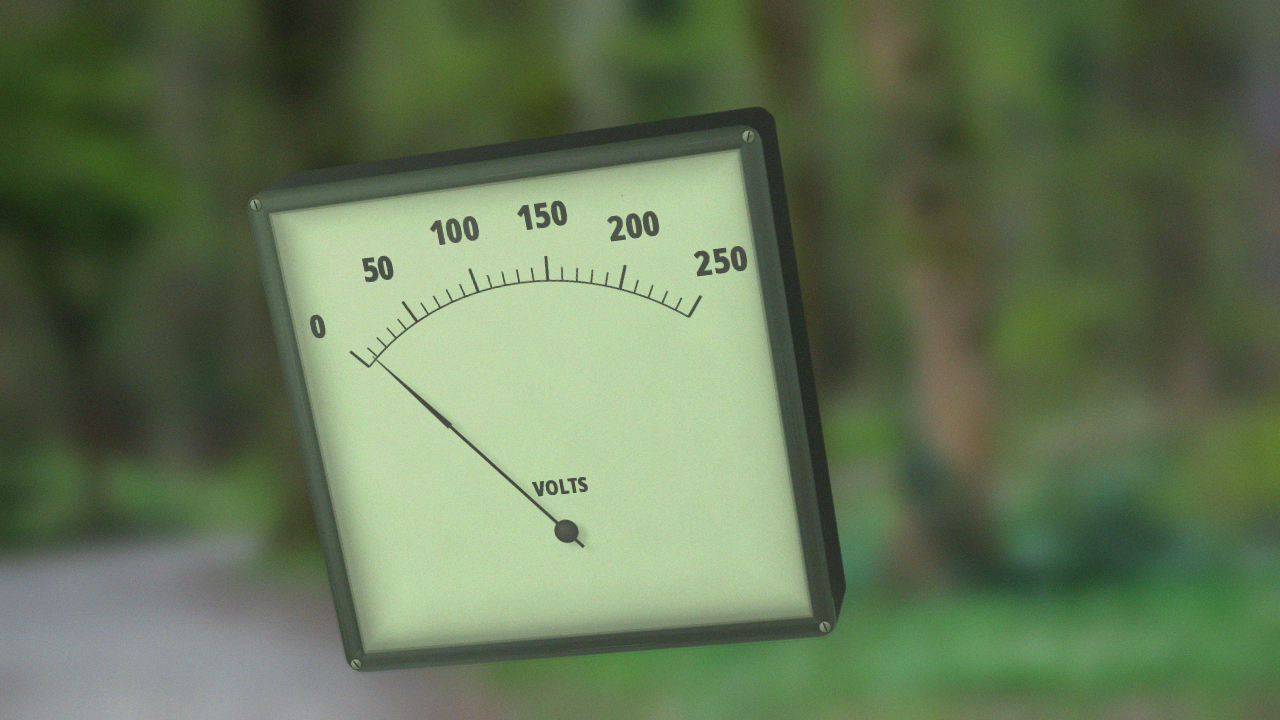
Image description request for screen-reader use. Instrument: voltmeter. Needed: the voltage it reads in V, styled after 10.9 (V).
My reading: 10 (V)
